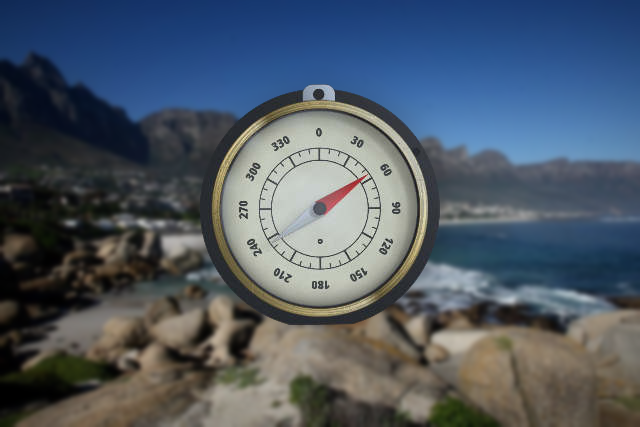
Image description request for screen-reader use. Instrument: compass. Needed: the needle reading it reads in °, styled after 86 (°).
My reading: 55 (°)
